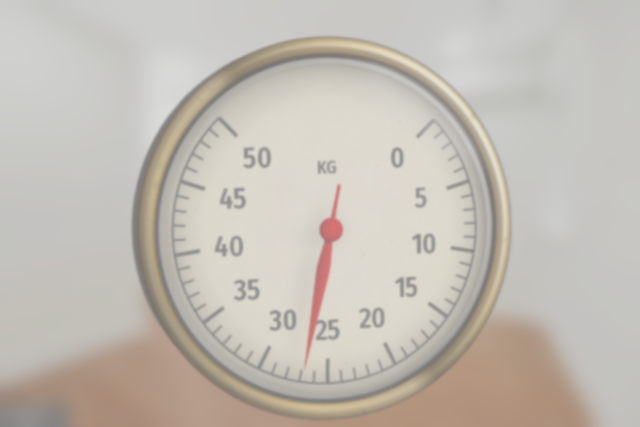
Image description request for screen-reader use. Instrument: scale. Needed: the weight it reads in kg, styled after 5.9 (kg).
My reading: 27 (kg)
